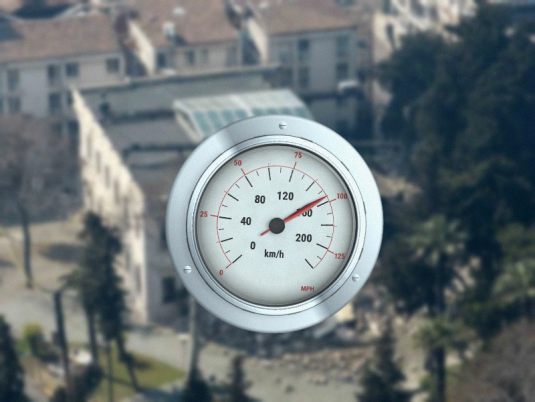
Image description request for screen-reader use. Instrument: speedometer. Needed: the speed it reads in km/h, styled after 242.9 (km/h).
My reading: 155 (km/h)
